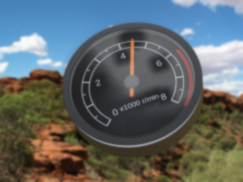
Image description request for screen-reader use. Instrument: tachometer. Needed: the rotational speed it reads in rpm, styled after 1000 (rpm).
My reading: 4500 (rpm)
